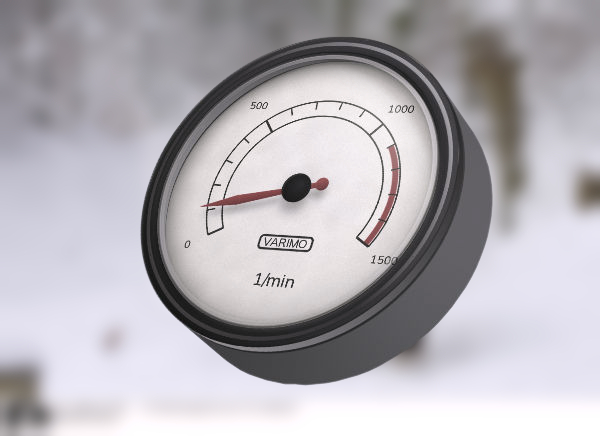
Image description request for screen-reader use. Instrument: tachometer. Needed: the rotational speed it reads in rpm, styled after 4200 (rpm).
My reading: 100 (rpm)
